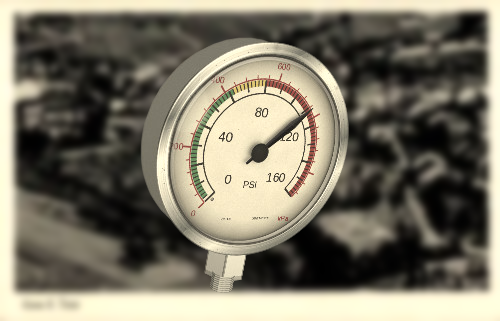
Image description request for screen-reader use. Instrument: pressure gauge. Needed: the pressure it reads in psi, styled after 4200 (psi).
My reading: 110 (psi)
